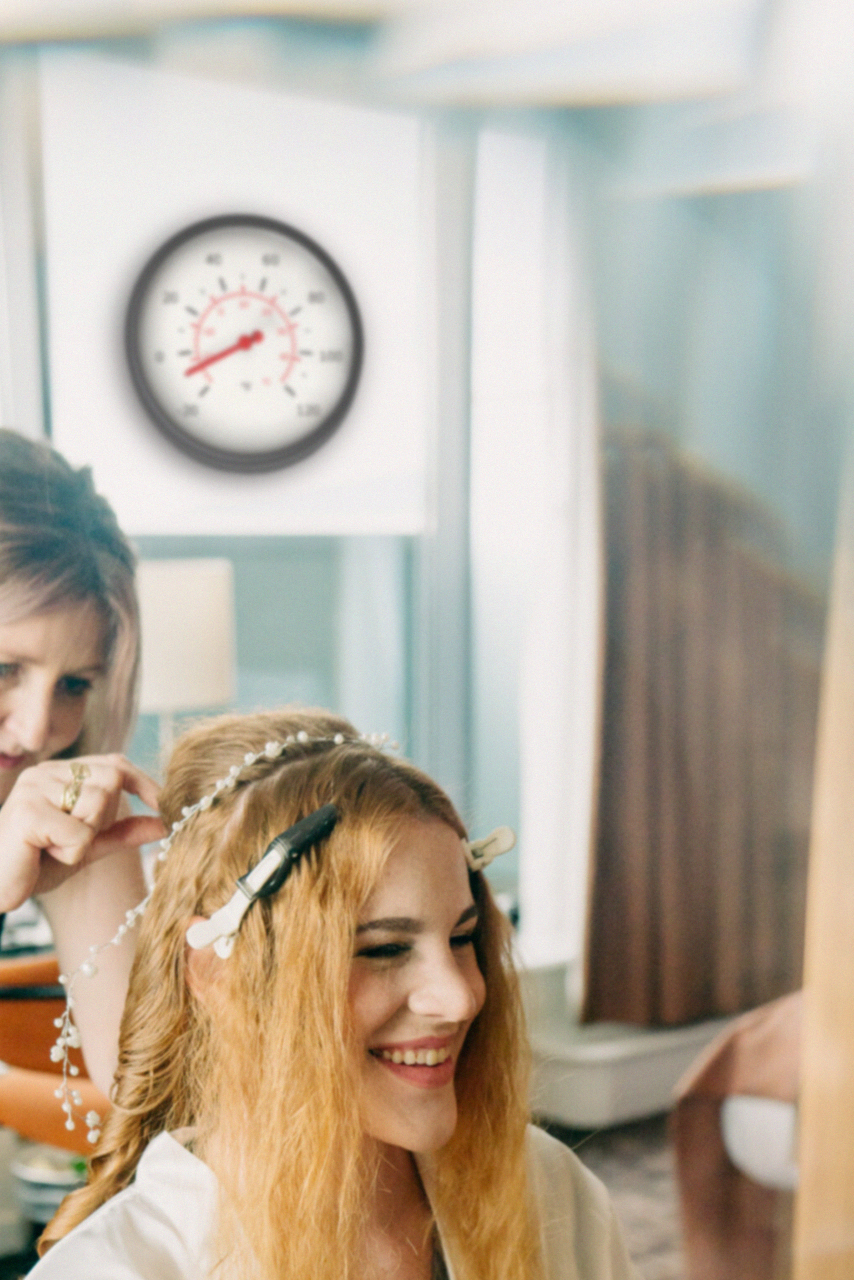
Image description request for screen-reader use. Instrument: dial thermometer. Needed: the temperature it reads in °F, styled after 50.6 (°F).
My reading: -10 (°F)
